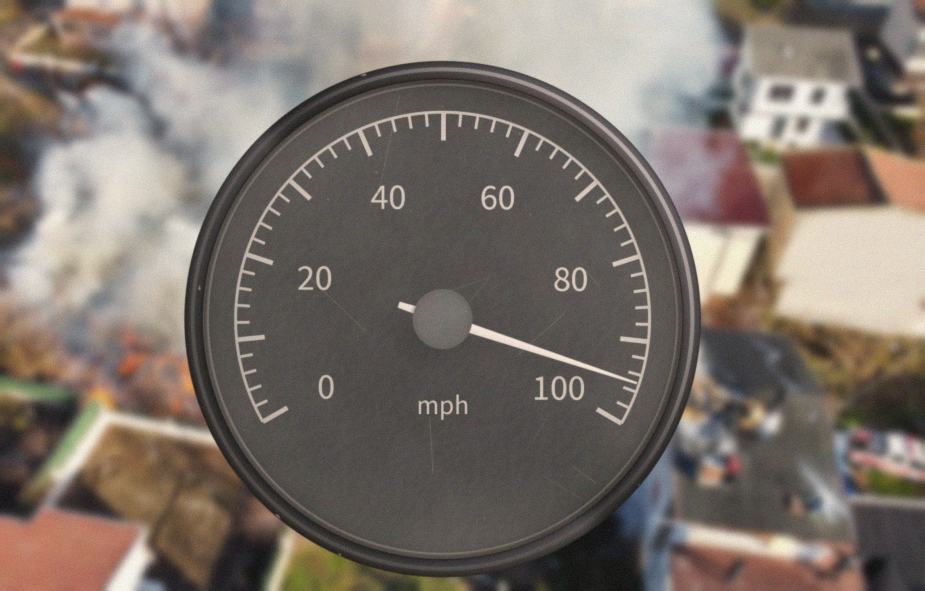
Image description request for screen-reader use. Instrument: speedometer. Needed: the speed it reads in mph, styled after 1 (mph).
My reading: 95 (mph)
